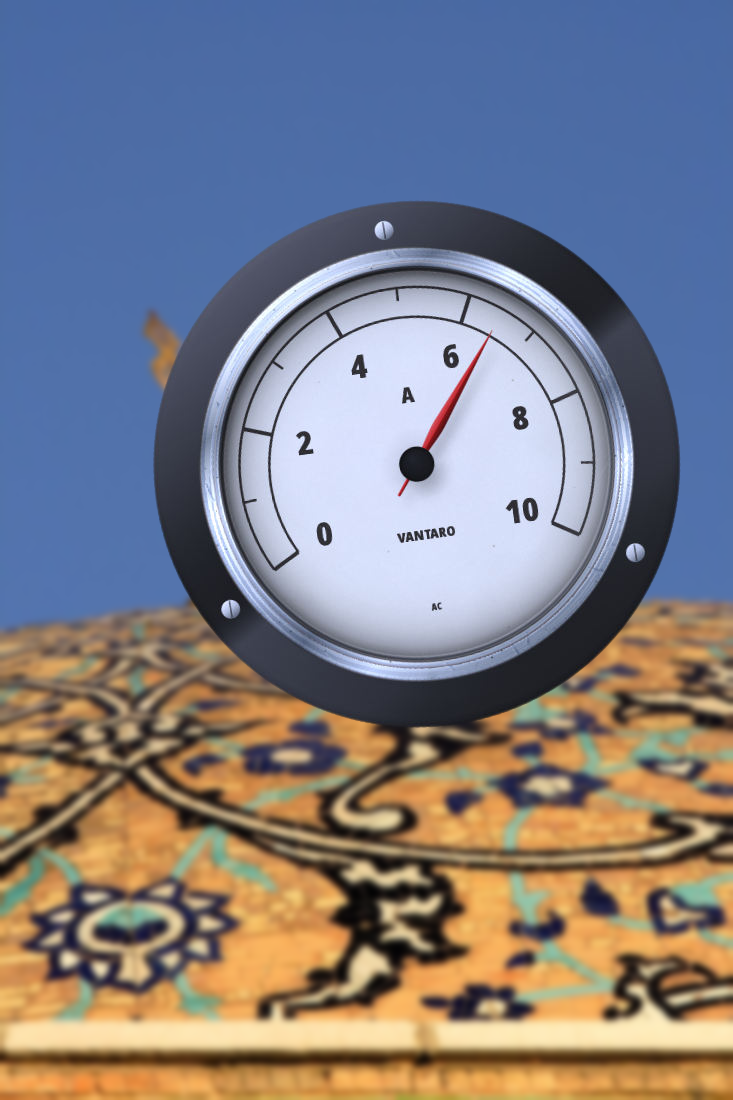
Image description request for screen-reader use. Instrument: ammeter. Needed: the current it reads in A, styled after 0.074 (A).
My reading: 6.5 (A)
